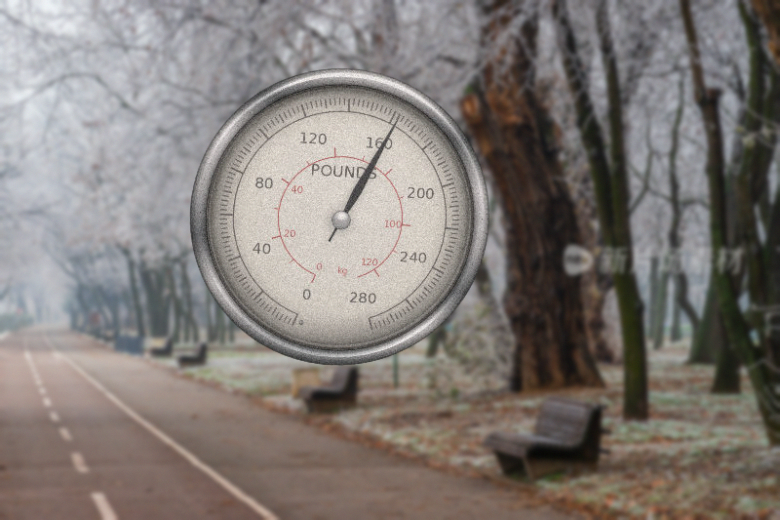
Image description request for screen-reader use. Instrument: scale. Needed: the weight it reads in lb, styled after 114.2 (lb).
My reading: 162 (lb)
